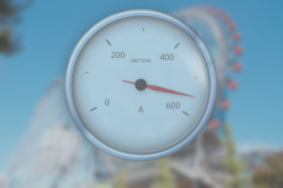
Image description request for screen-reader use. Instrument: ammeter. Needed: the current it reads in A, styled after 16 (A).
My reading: 550 (A)
